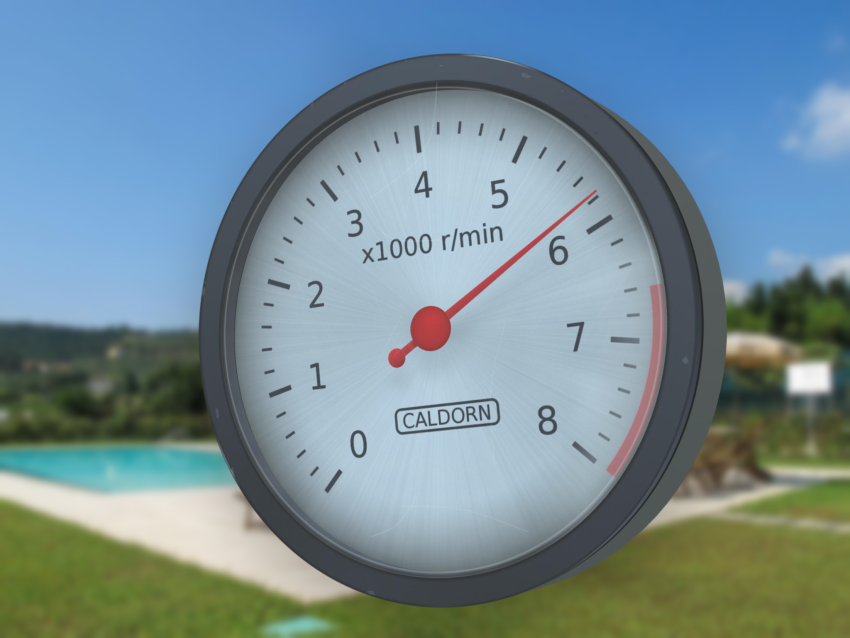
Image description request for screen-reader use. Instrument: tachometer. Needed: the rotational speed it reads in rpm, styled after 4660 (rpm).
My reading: 5800 (rpm)
